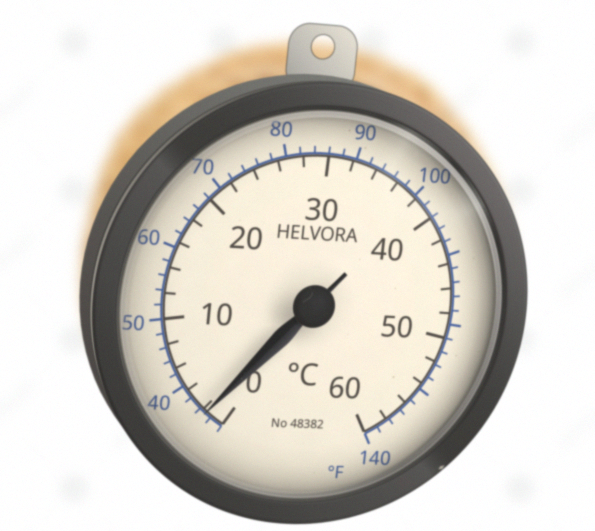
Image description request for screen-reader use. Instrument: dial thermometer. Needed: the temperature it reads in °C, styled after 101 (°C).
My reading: 2 (°C)
